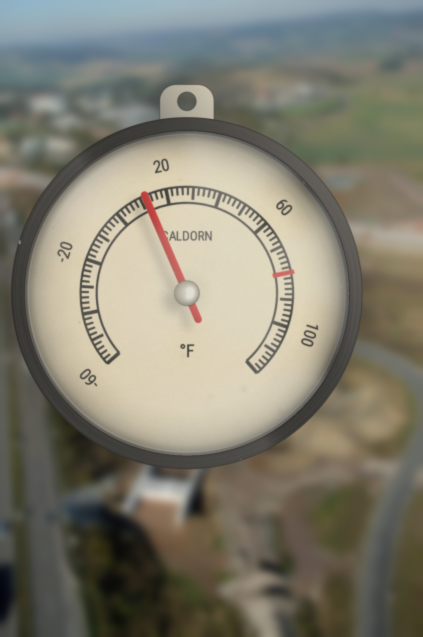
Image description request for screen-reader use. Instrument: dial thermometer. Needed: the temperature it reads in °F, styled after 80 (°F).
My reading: 12 (°F)
